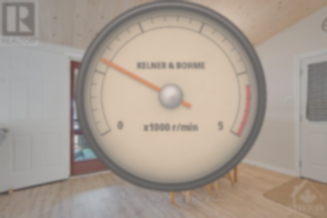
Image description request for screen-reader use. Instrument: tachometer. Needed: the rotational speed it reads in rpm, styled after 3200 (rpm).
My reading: 1200 (rpm)
